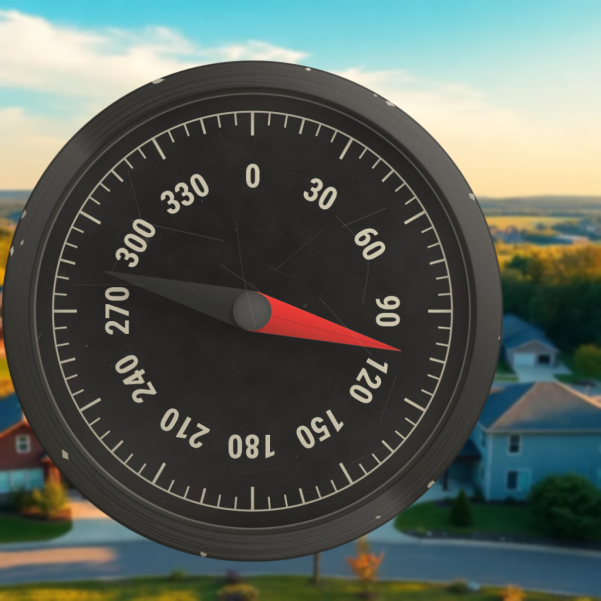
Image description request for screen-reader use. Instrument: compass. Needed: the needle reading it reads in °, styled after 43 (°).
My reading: 105 (°)
